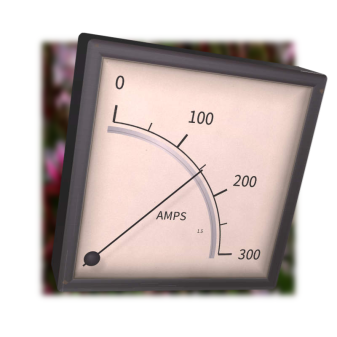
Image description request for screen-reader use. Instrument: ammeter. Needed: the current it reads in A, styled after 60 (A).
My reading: 150 (A)
